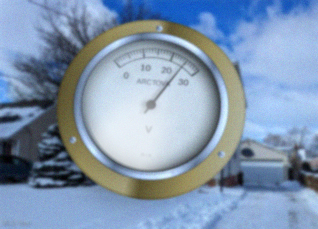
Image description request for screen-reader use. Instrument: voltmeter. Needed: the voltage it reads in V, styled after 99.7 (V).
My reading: 25 (V)
